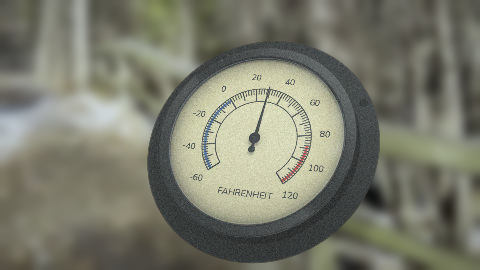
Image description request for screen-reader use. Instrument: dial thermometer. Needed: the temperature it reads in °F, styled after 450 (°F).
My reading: 30 (°F)
